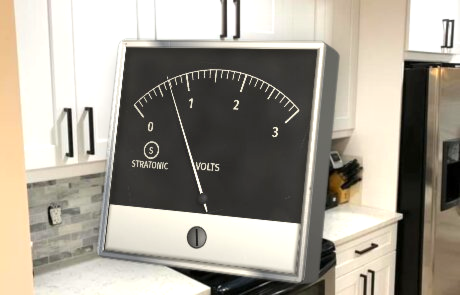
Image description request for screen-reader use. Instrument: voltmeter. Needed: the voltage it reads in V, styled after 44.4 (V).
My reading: 0.7 (V)
